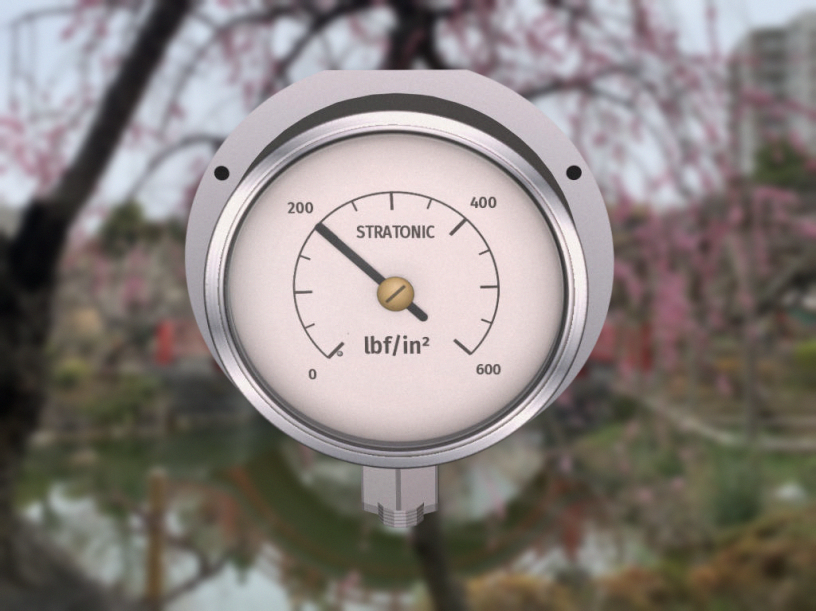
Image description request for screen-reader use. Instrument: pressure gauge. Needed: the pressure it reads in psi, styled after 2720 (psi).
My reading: 200 (psi)
